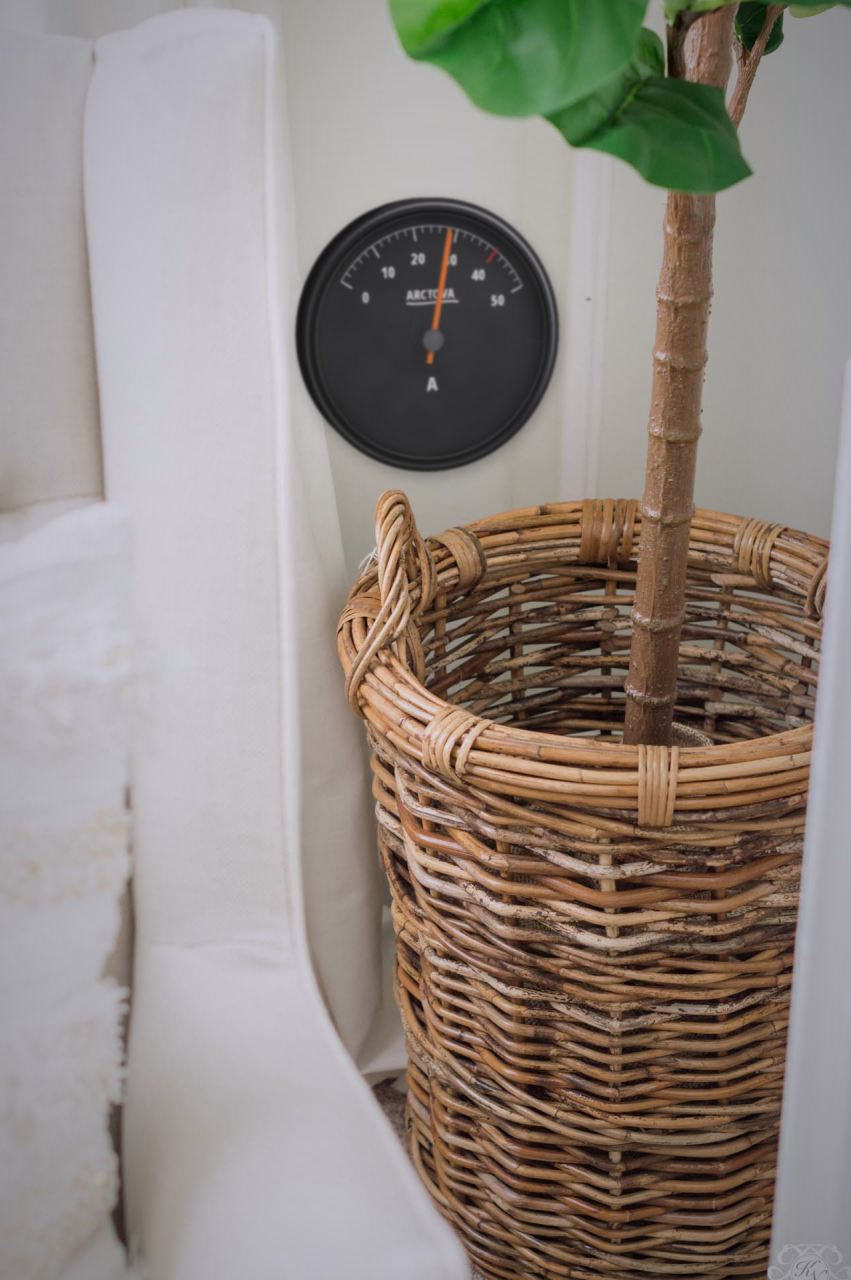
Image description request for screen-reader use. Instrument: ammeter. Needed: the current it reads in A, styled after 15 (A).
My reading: 28 (A)
